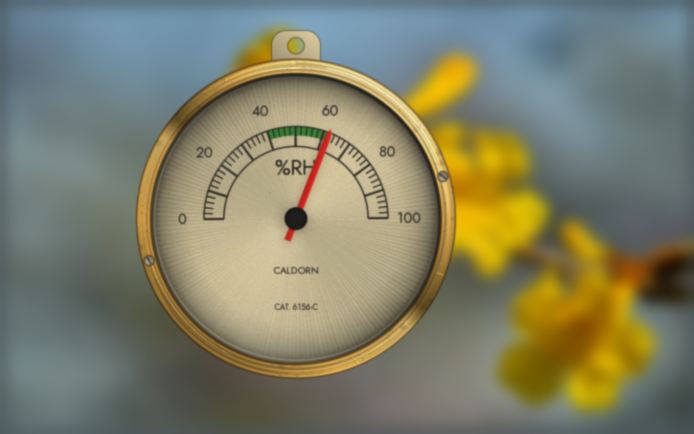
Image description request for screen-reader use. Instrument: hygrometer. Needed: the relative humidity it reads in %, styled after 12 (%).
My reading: 62 (%)
